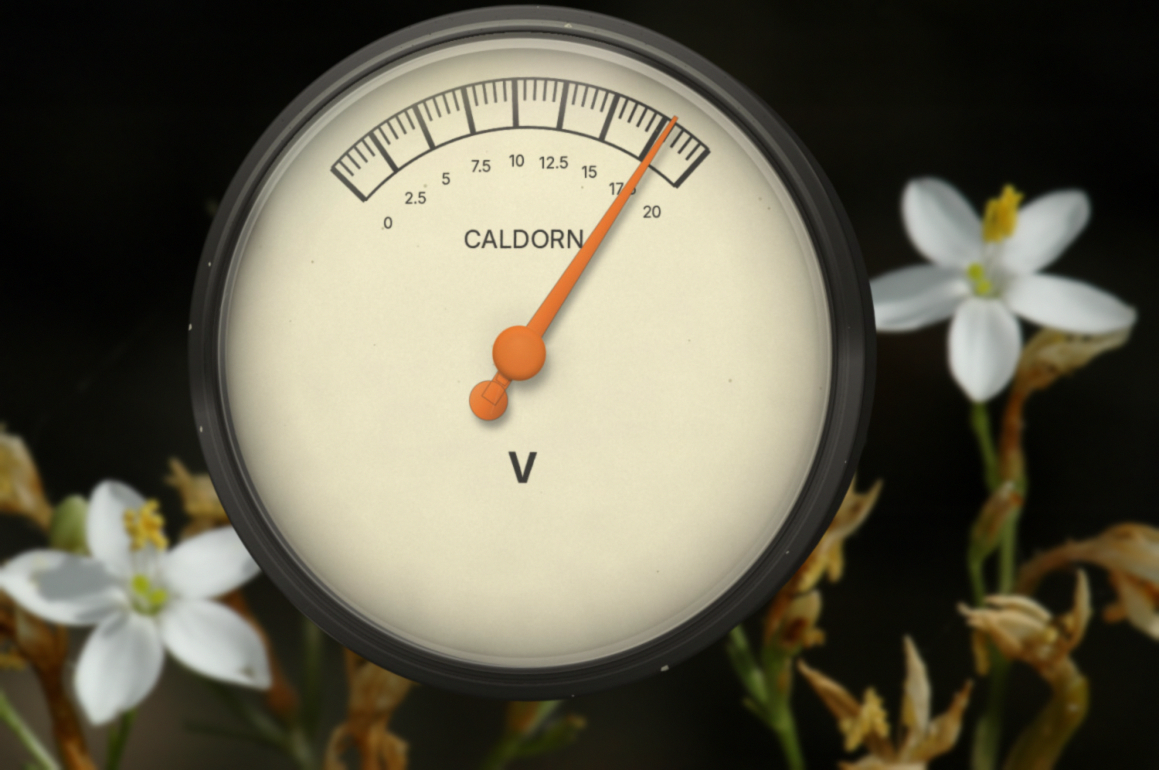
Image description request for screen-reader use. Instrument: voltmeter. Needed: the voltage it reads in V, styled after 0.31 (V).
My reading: 18 (V)
